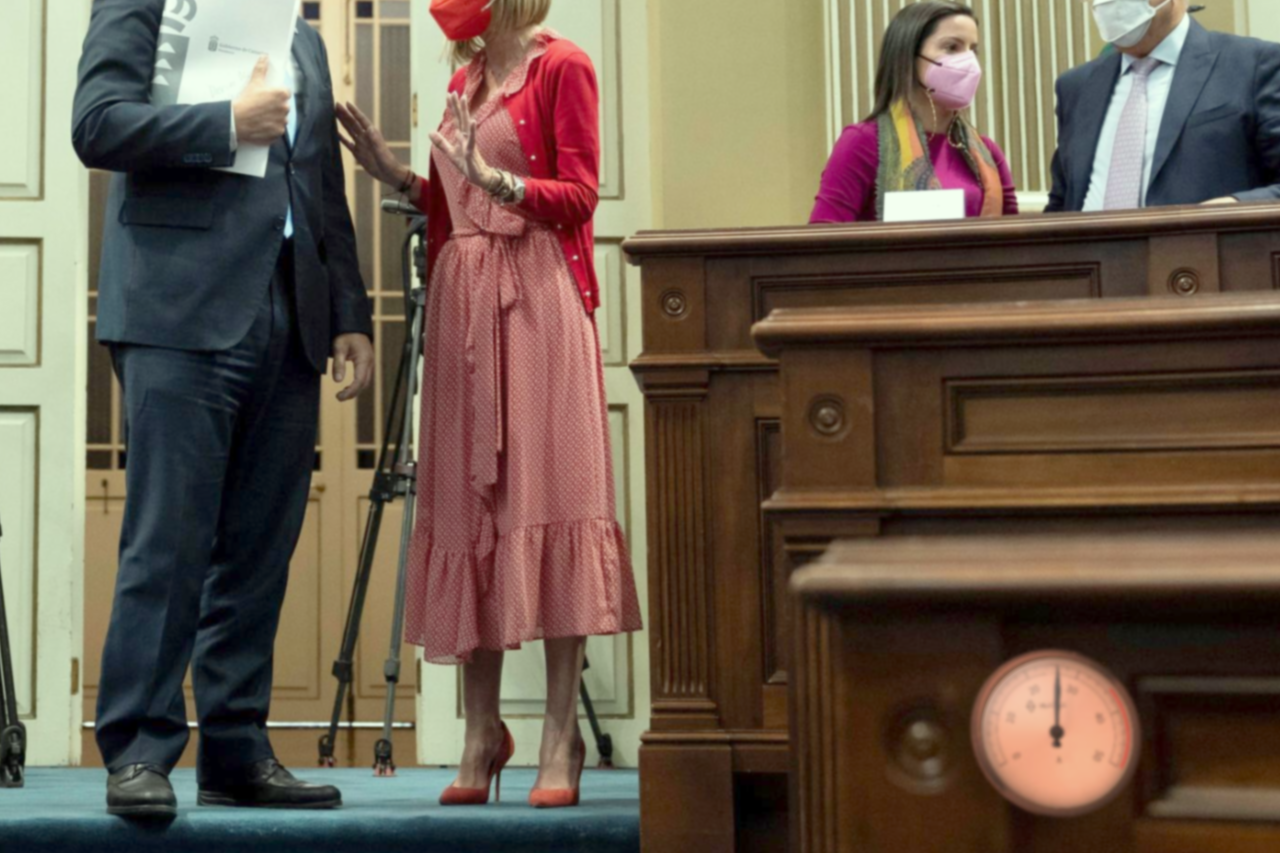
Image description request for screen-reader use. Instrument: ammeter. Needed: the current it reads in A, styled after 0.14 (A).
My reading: 26 (A)
